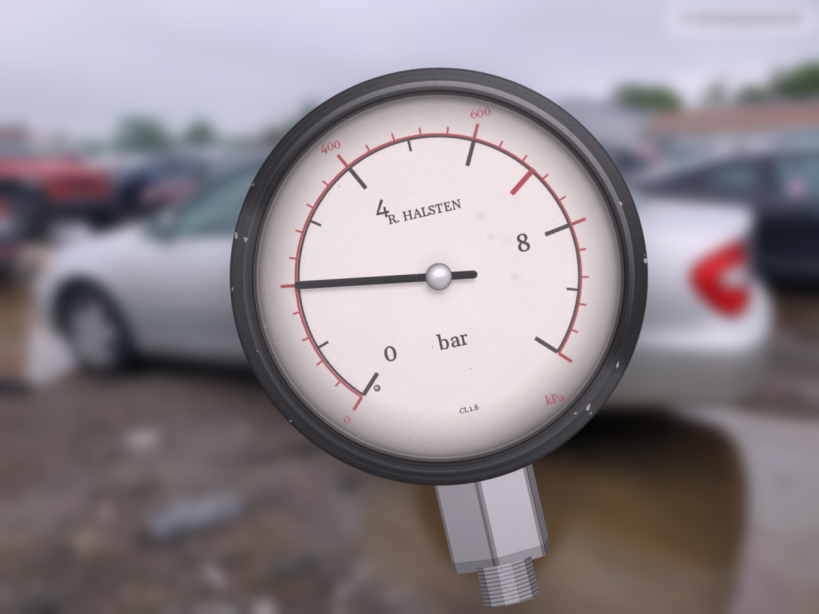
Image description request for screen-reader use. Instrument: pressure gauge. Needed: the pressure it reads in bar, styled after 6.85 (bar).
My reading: 2 (bar)
